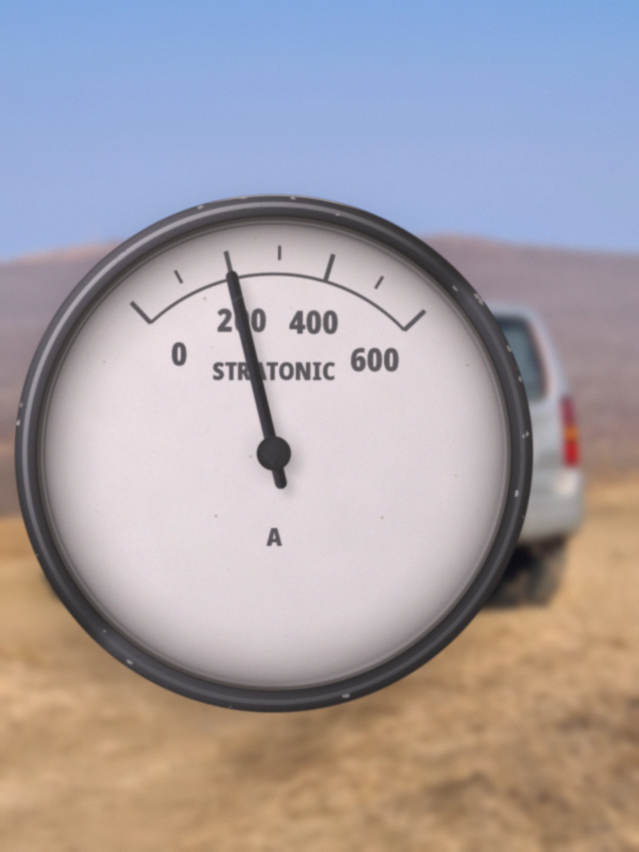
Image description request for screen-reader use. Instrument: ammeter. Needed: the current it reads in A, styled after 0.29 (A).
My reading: 200 (A)
